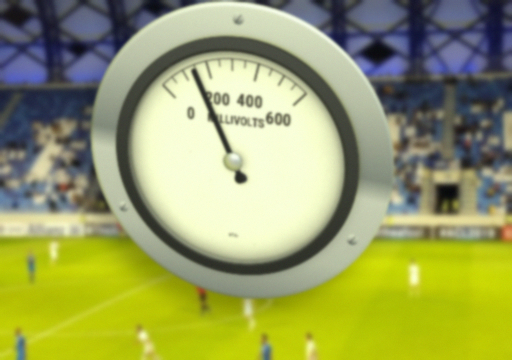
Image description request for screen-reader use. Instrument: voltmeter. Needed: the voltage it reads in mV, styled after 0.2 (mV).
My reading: 150 (mV)
